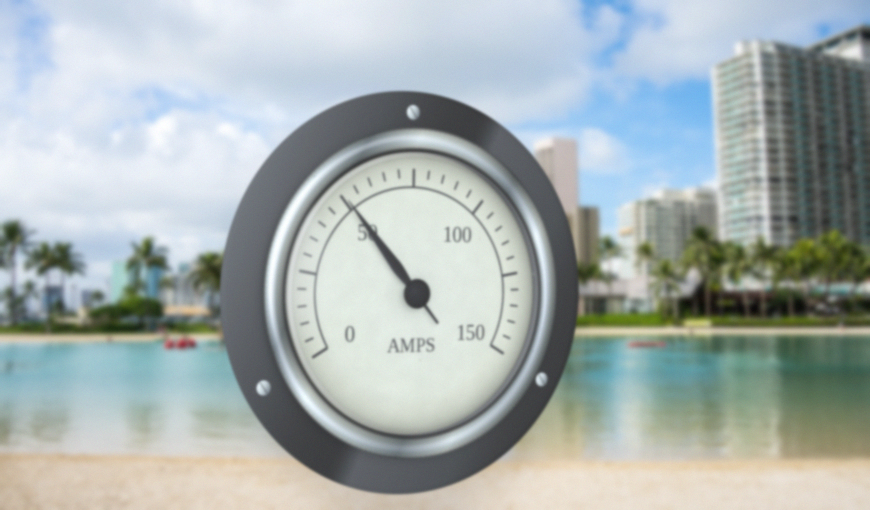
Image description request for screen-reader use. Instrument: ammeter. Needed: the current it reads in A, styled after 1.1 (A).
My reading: 50 (A)
